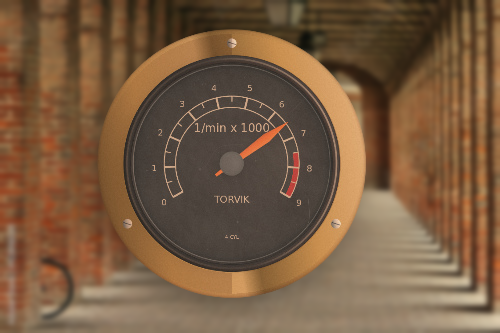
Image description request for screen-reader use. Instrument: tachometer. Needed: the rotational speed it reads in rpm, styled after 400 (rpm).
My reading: 6500 (rpm)
